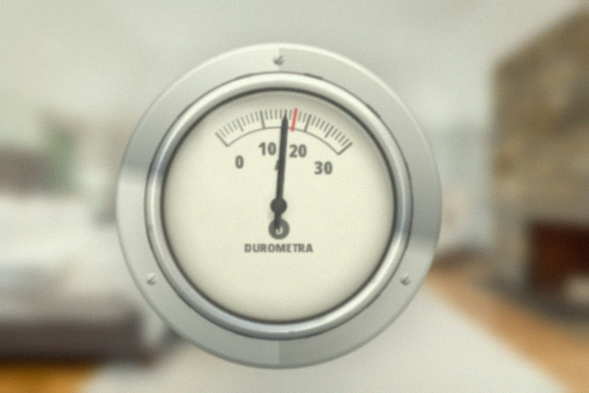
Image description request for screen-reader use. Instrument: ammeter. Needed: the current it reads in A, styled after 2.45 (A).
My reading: 15 (A)
